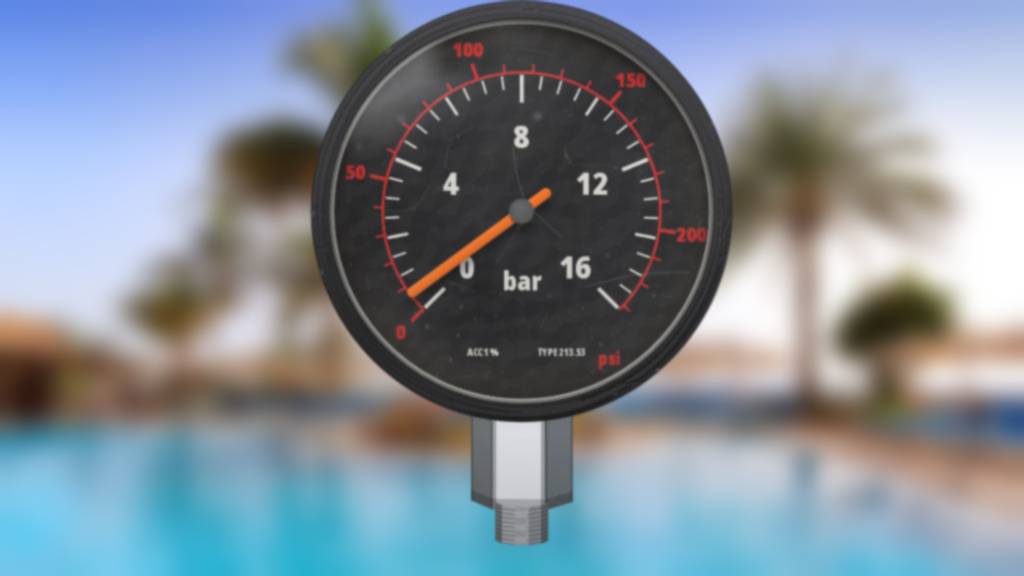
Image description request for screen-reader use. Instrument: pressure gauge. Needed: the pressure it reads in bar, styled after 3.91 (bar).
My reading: 0.5 (bar)
